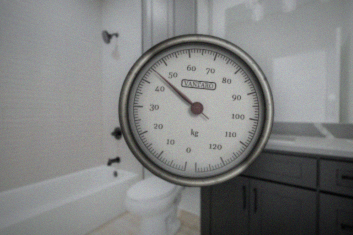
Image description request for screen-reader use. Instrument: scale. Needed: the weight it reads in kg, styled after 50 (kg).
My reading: 45 (kg)
